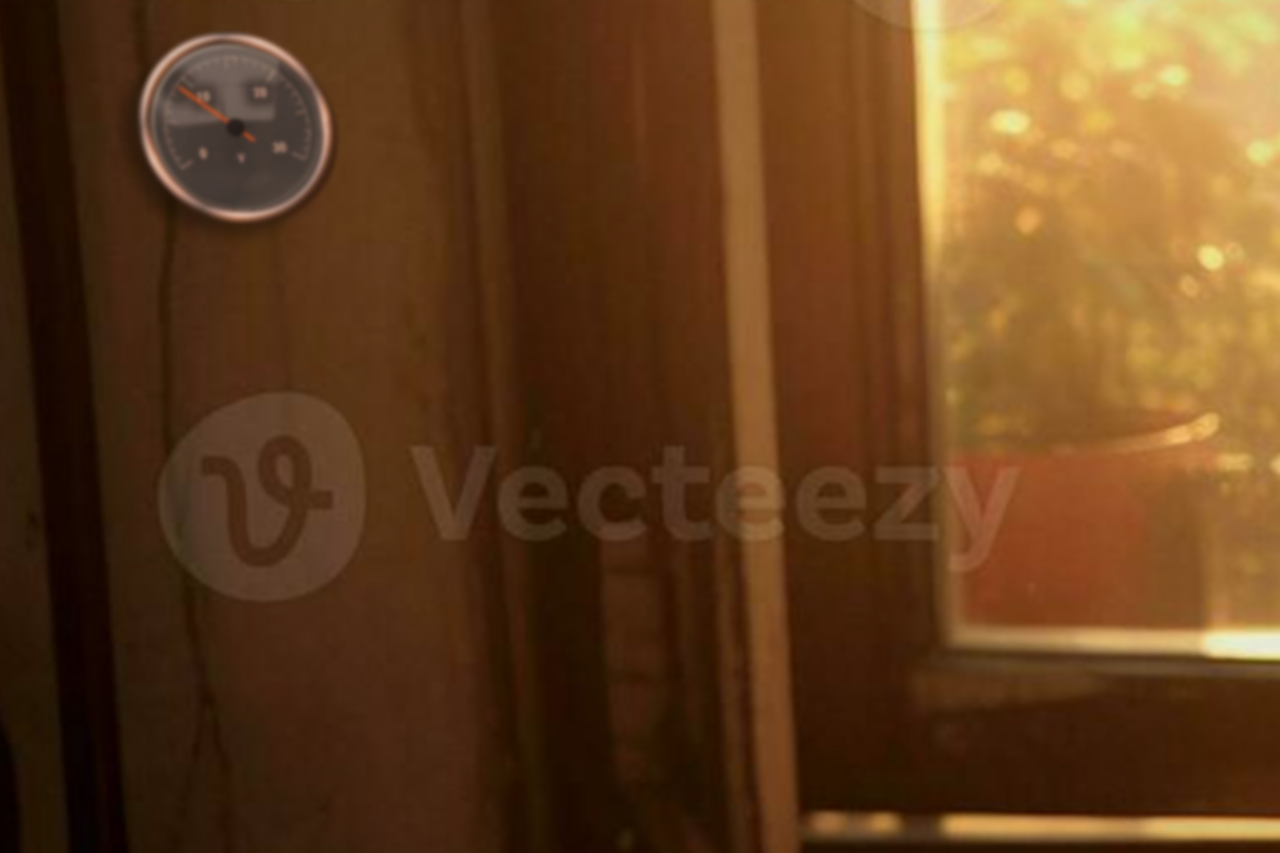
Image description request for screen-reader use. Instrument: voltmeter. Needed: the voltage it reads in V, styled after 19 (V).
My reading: 9 (V)
